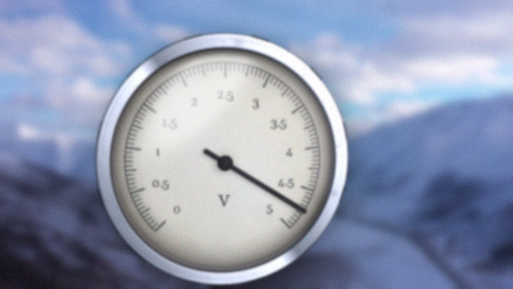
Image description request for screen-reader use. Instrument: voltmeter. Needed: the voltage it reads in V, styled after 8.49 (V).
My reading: 4.75 (V)
